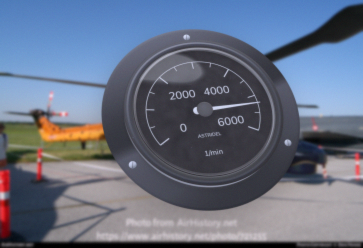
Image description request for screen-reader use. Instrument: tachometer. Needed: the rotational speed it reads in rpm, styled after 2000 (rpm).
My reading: 5250 (rpm)
